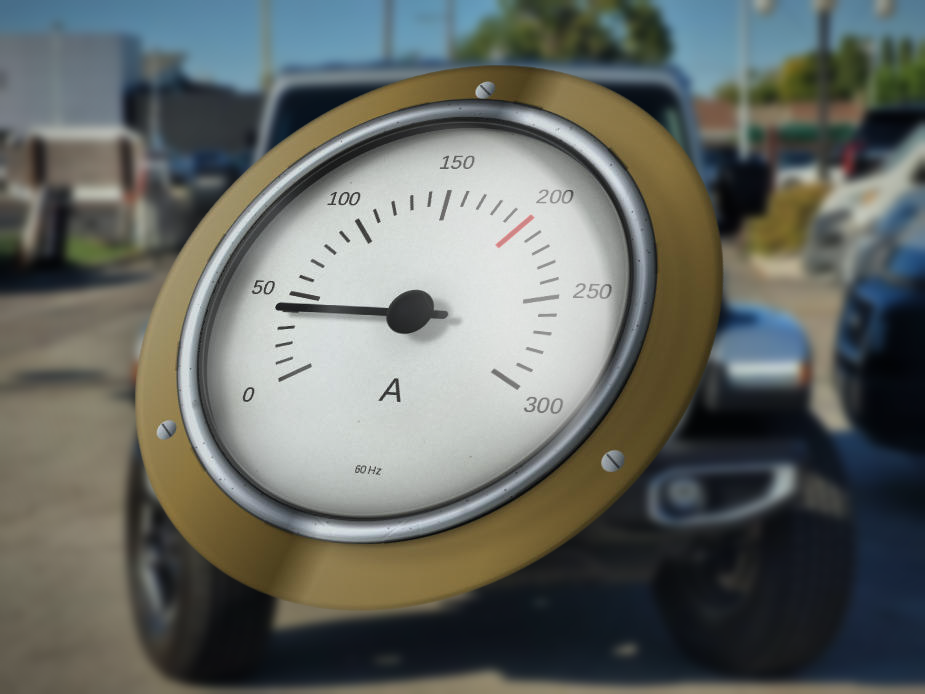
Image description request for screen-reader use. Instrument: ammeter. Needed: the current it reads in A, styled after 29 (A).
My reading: 40 (A)
